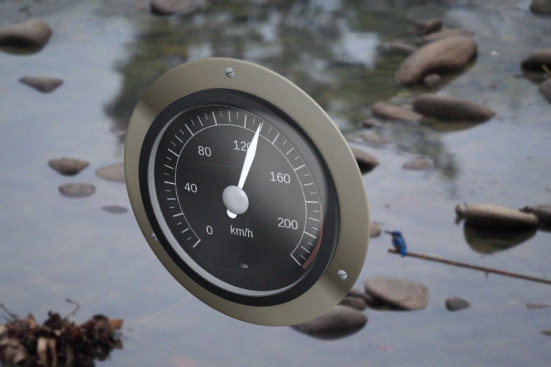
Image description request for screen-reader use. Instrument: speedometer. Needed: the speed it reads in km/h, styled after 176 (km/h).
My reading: 130 (km/h)
